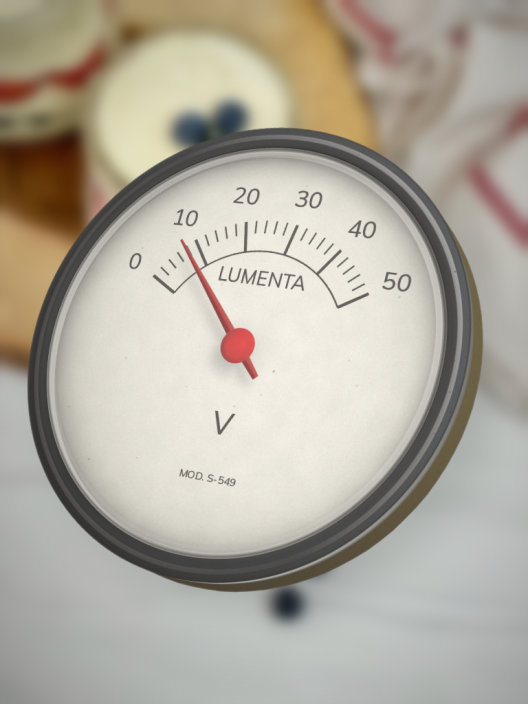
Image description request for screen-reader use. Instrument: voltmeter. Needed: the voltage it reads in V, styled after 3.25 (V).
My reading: 8 (V)
